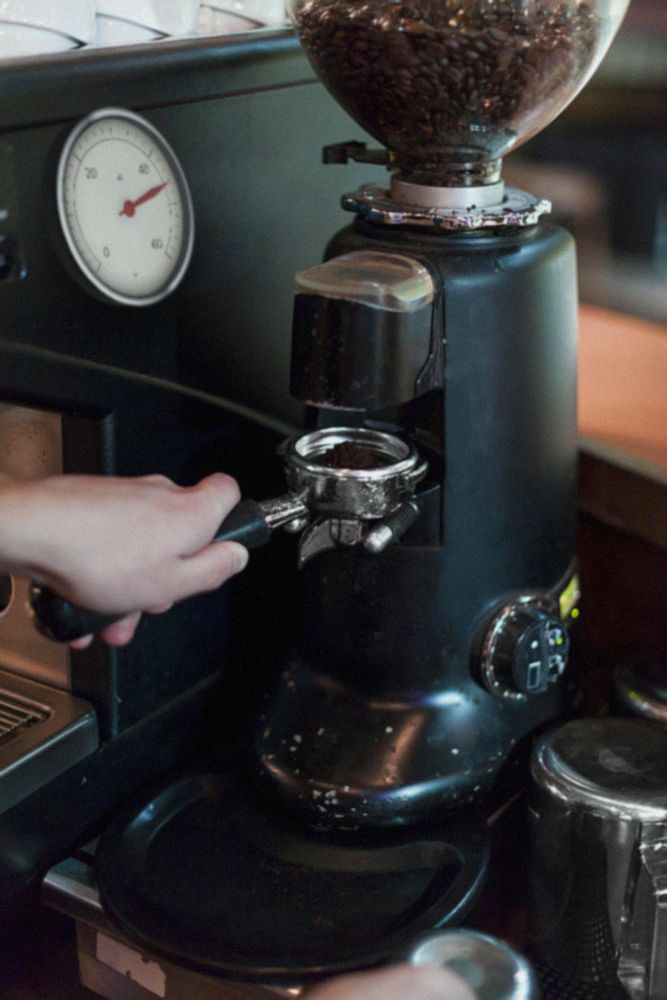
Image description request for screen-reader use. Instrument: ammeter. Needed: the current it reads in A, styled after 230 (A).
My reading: 46 (A)
